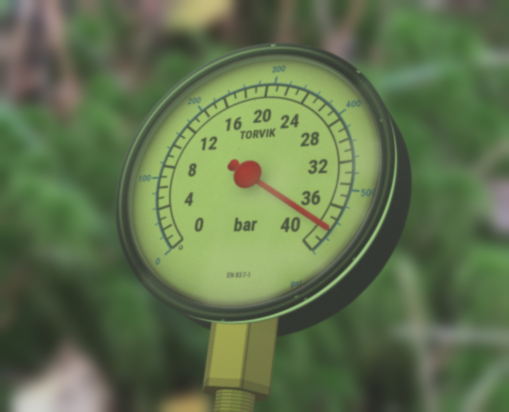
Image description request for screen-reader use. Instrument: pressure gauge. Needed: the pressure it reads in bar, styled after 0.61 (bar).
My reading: 38 (bar)
